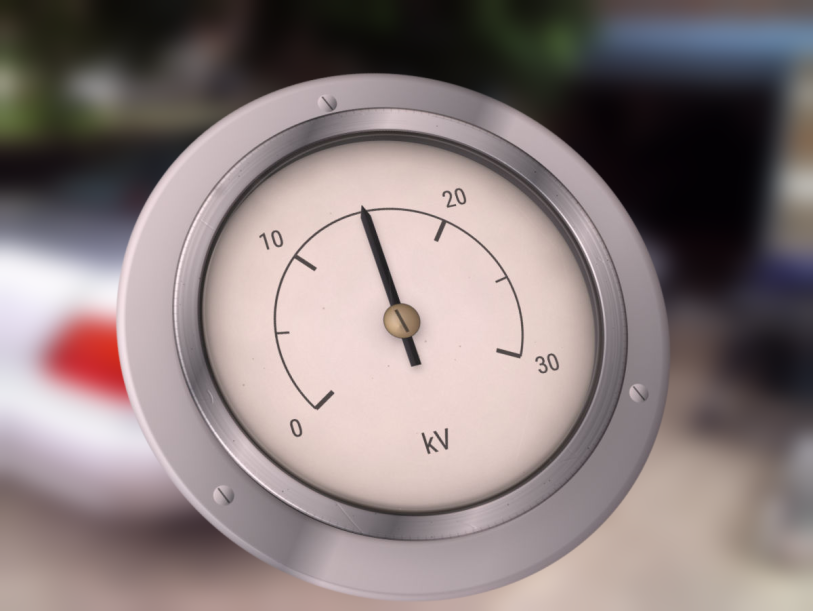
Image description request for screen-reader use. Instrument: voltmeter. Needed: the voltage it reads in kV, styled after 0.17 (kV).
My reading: 15 (kV)
